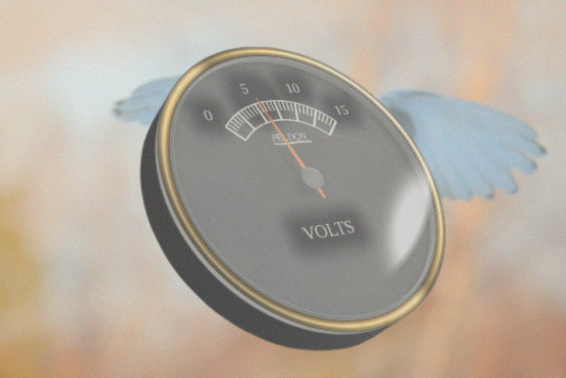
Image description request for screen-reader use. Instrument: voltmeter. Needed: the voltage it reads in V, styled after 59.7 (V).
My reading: 5 (V)
